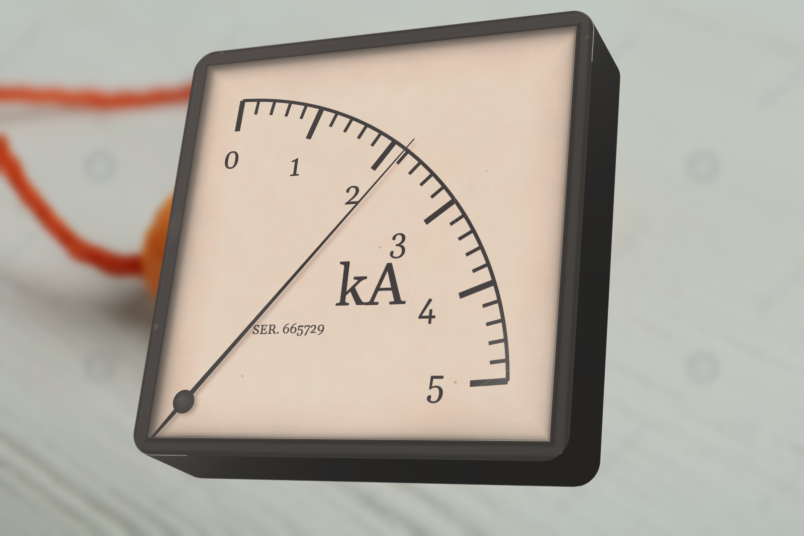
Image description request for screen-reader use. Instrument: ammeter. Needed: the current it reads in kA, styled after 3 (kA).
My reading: 2.2 (kA)
